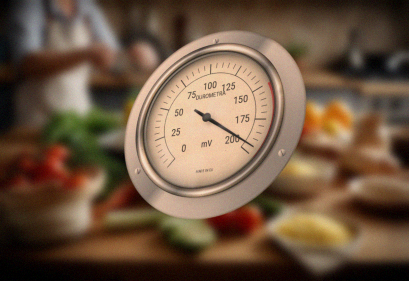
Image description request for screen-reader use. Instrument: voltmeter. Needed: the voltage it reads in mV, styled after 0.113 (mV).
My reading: 195 (mV)
